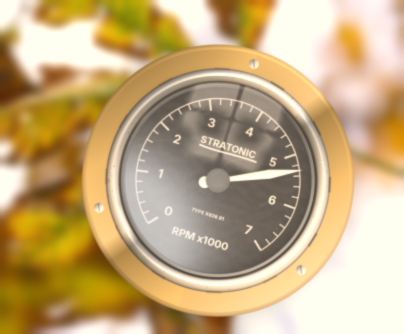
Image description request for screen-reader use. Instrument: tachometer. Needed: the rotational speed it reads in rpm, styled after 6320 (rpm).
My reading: 5300 (rpm)
